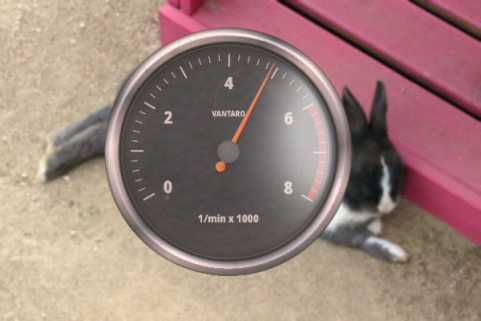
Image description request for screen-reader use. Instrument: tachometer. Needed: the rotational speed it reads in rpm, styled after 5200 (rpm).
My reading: 4900 (rpm)
